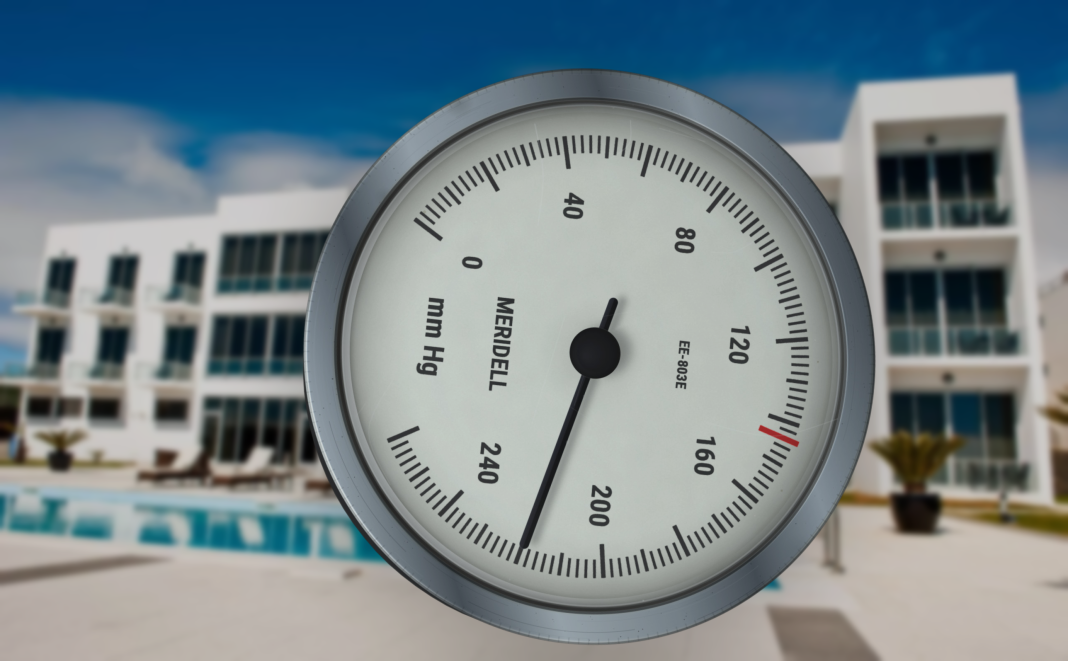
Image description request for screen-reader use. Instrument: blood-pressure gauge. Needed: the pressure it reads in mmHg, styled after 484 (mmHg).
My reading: 220 (mmHg)
